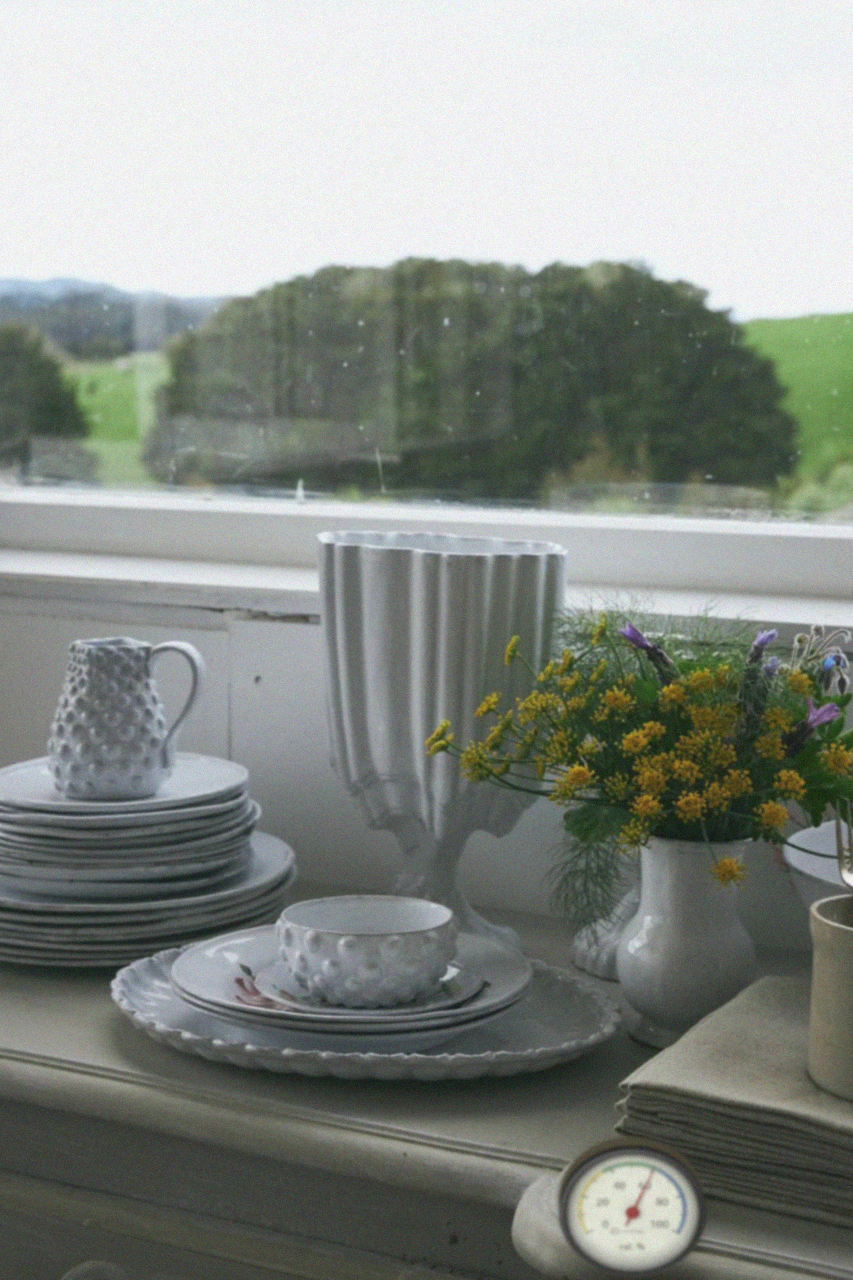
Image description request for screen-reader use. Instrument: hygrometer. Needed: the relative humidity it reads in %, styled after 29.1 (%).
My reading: 60 (%)
